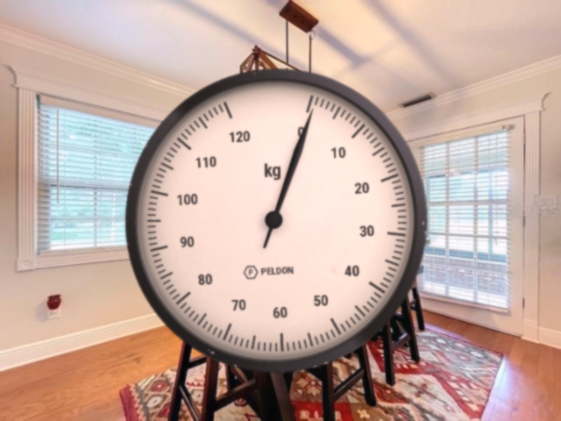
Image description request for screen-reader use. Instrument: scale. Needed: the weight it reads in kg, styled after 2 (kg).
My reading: 1 (kg)
